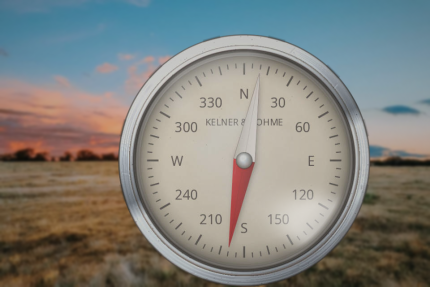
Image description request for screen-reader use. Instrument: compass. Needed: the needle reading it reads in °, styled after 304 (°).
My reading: 190 (°)
